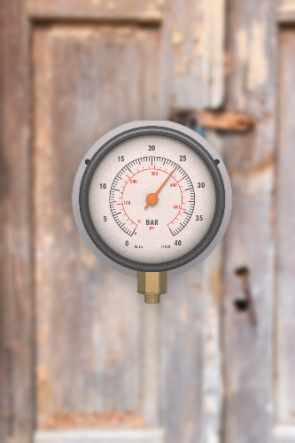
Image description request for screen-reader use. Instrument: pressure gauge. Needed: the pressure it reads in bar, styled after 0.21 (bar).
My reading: 25 (bar)
